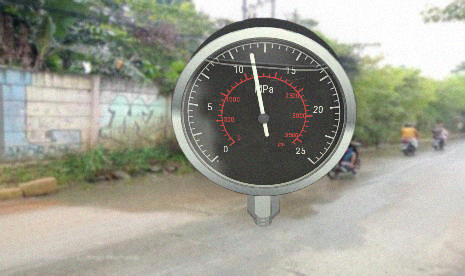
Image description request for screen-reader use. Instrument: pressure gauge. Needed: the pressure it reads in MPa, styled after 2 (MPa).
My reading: 11.5 (MPa)
